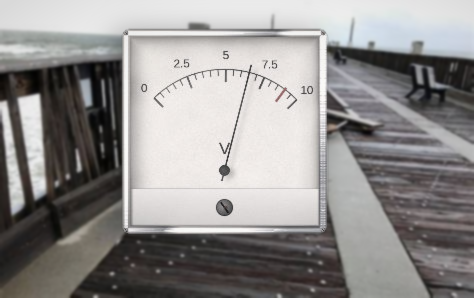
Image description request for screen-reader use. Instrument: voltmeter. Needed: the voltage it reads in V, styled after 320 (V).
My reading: 6.5 (V)
